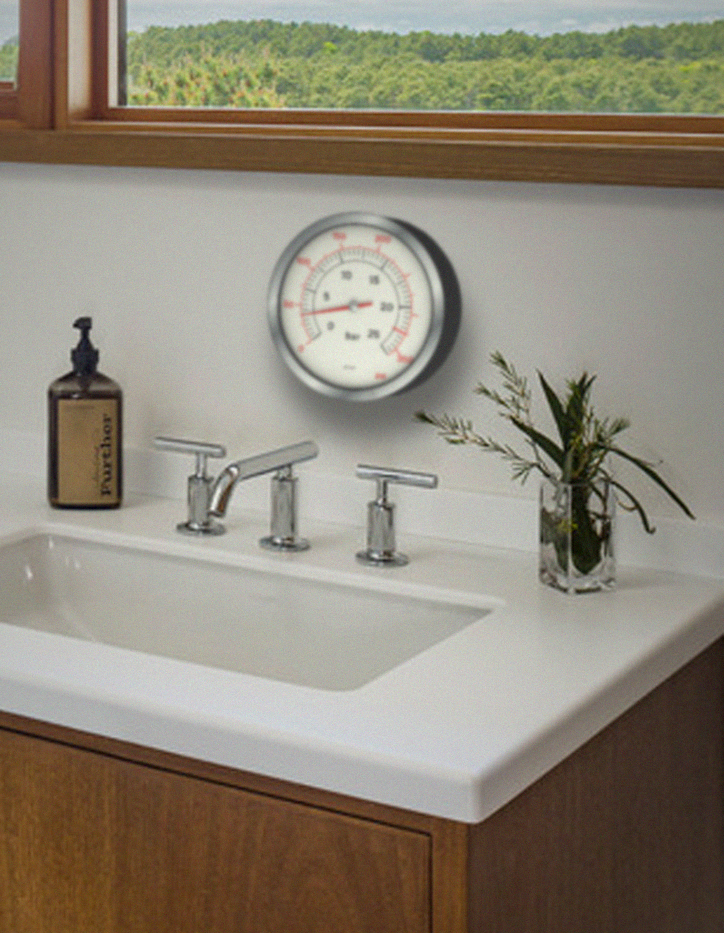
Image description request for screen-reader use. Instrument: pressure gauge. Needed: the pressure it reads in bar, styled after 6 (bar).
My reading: 2.5 (bar)
